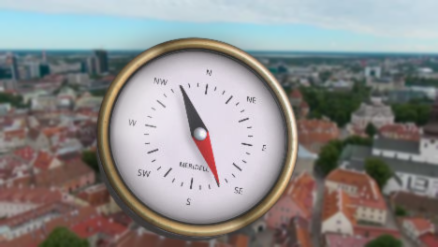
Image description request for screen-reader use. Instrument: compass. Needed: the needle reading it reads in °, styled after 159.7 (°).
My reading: 150 (°)
